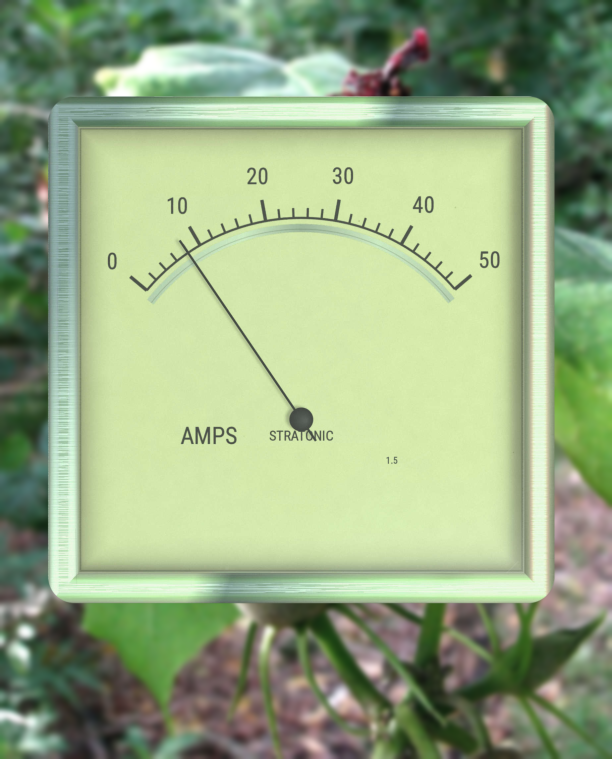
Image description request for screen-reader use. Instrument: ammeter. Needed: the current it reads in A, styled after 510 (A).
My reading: 8 (A)
